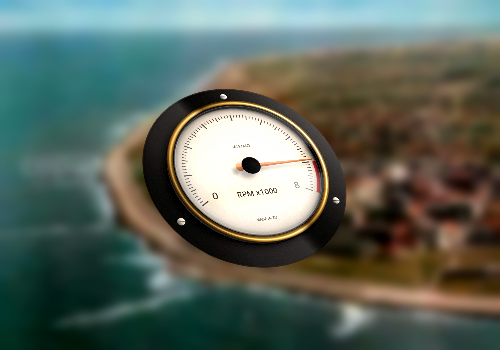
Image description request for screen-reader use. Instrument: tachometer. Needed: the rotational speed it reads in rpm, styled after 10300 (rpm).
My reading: 7000 (rpm)
